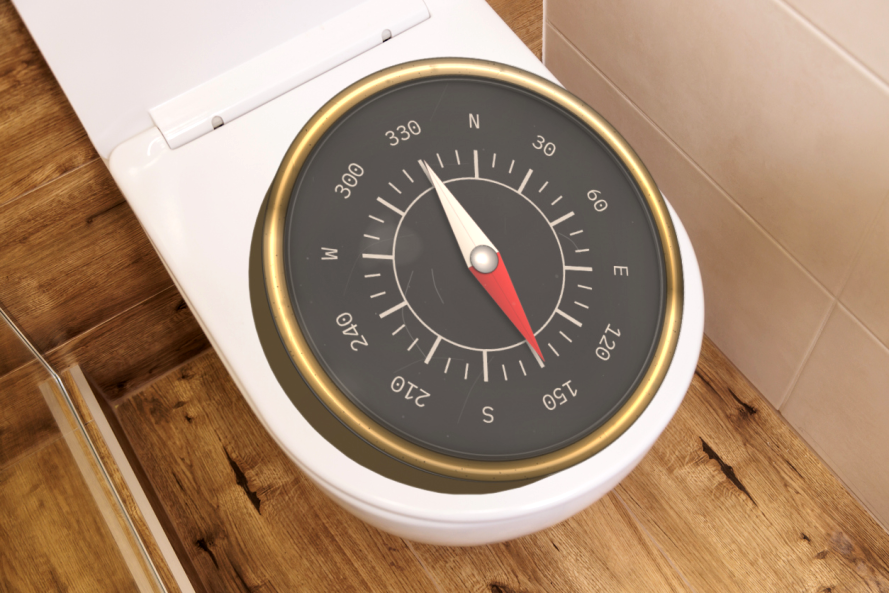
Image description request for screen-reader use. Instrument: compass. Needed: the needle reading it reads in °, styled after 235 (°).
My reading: 150 (°)
